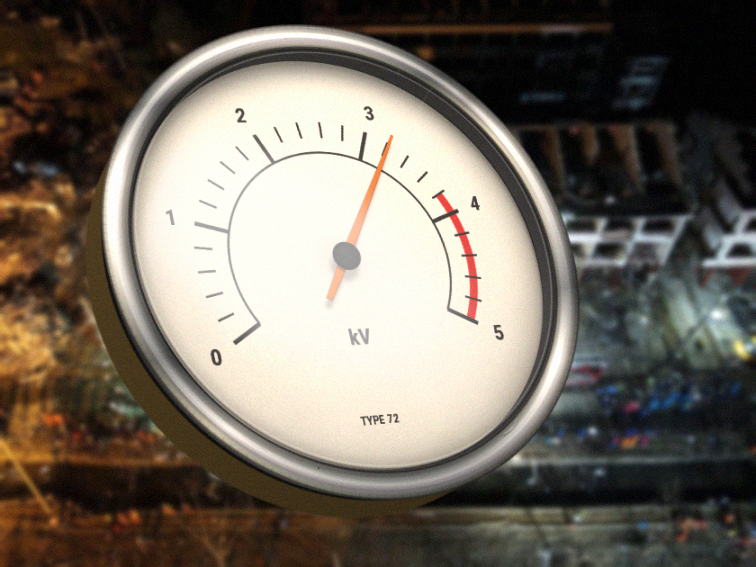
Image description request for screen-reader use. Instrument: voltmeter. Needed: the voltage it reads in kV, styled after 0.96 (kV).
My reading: 3.2 (kV)
